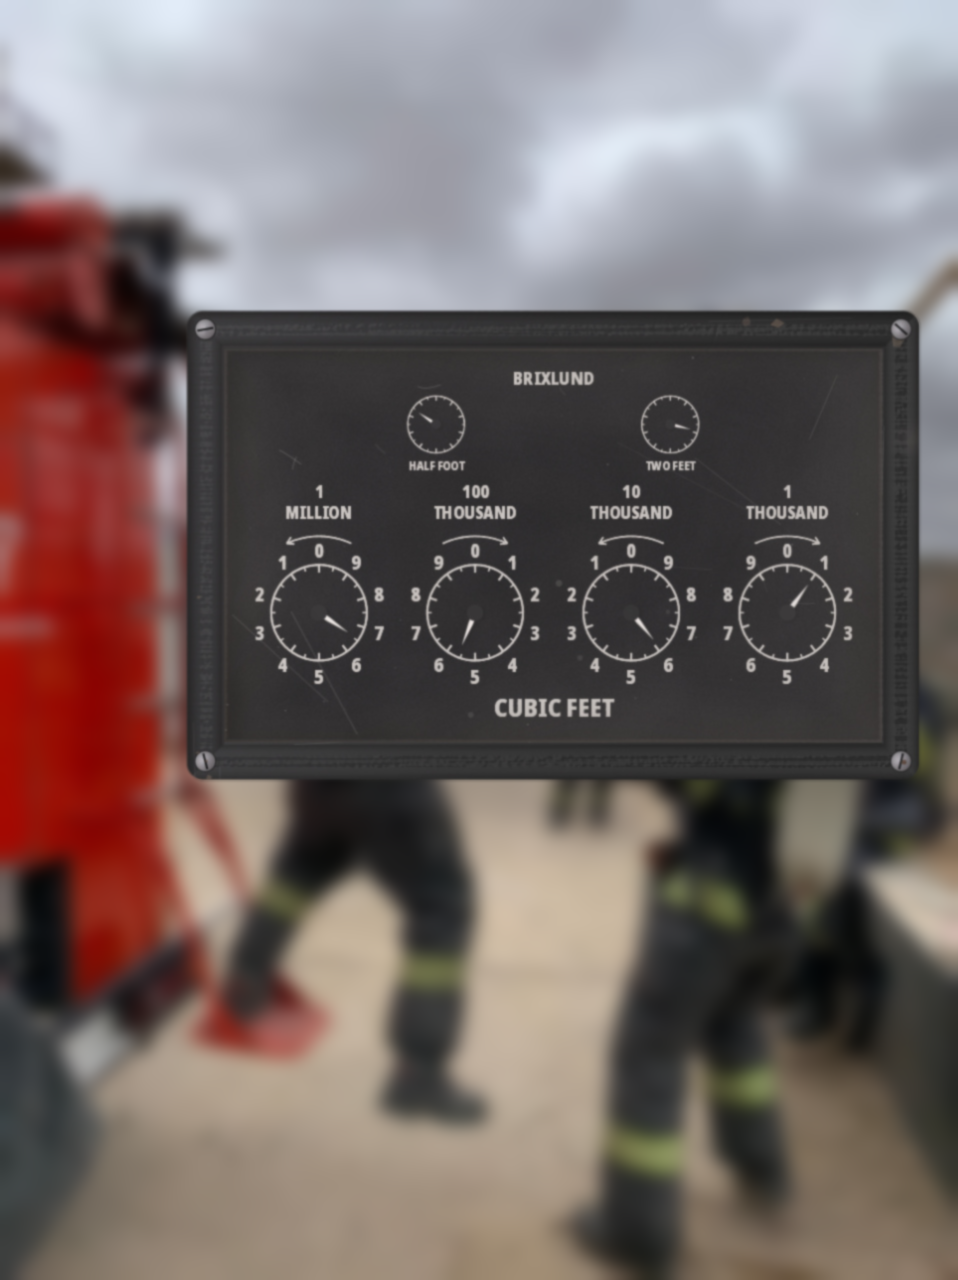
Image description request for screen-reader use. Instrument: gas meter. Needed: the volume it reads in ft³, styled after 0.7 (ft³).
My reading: 656100 (ft³)
